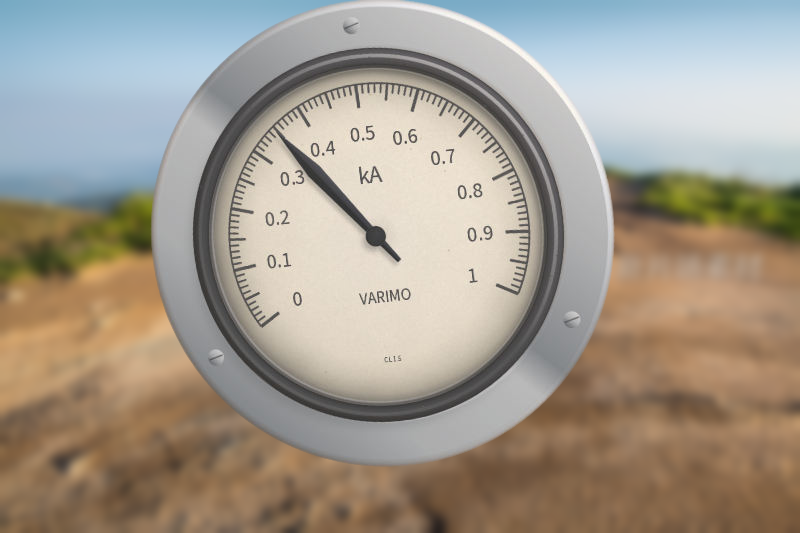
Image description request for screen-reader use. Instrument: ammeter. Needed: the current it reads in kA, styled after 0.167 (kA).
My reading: 0.35 (kA)
